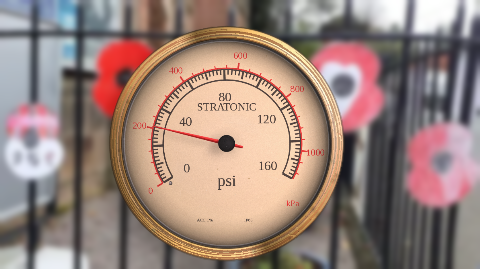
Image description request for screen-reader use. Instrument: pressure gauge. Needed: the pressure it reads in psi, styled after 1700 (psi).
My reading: 30 (psi)
